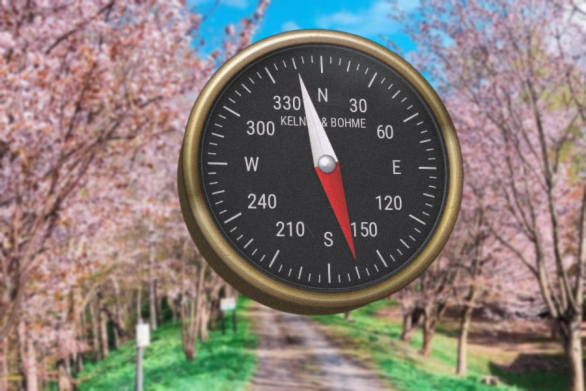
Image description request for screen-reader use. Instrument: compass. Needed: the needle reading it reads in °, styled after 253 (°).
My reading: 165 (°)
